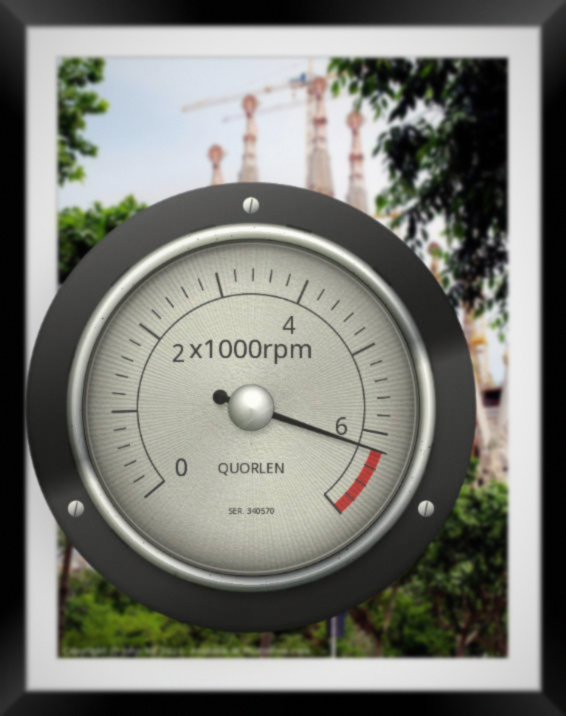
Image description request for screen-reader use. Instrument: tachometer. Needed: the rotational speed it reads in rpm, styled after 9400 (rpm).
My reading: 6200 (rpm)
